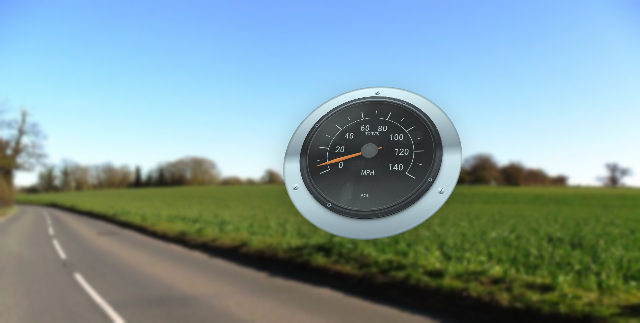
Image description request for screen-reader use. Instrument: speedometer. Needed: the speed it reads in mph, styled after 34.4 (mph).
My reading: 5 (mph)
